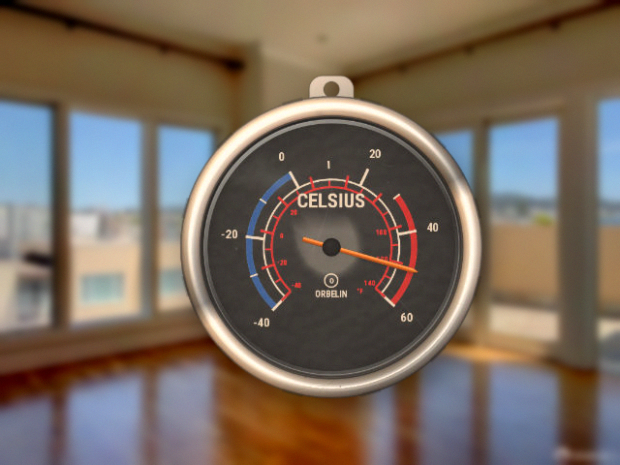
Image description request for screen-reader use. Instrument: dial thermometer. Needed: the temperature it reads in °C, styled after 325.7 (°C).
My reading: 50 (°C)
